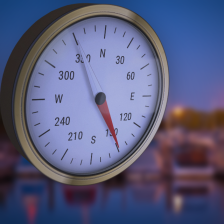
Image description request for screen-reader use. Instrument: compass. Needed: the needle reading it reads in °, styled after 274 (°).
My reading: 150 (°)
